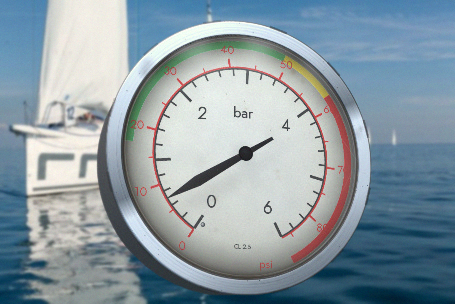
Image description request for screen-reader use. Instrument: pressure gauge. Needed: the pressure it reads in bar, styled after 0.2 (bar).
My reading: 0.5 (bar)
